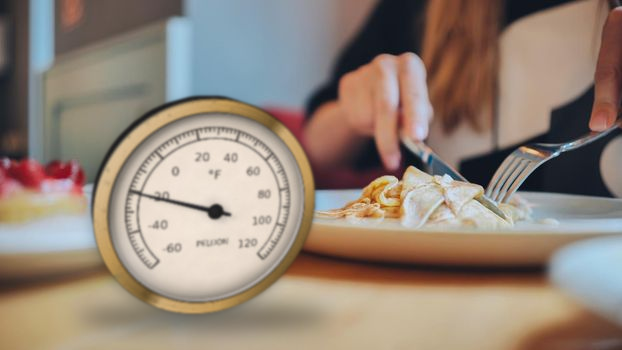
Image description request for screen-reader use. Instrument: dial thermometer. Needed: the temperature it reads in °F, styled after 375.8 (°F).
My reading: -20 (°F)
